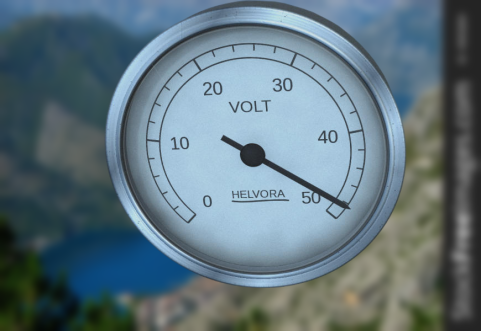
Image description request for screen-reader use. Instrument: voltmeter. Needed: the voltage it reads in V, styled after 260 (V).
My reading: 48 (V)
